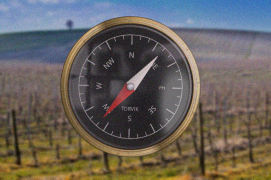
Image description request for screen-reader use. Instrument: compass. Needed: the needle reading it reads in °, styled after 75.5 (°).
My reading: 220 (°)
